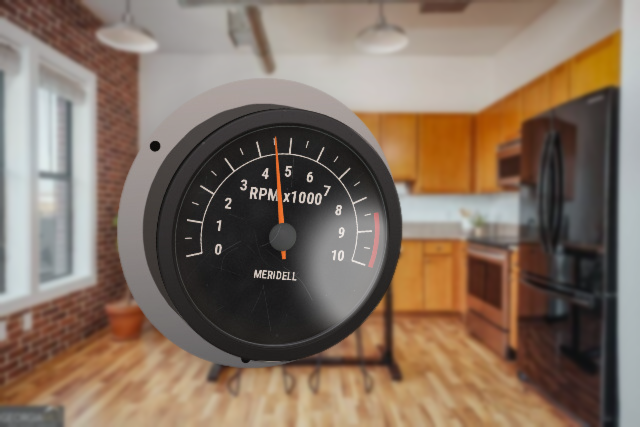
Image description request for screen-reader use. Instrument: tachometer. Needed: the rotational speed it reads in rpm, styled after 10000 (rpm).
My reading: 4500 (rpm)
